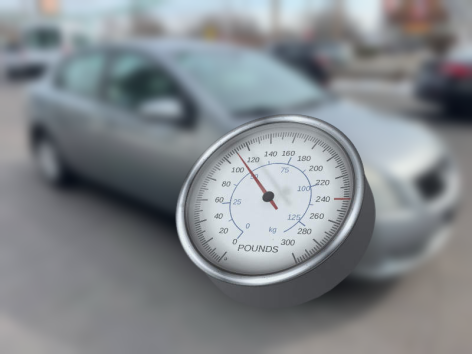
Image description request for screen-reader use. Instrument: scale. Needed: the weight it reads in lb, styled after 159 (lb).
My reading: 110 (lb)
